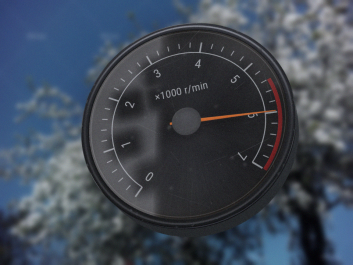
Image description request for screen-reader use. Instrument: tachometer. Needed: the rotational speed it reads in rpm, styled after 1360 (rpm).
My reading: 6000 (rpm)
